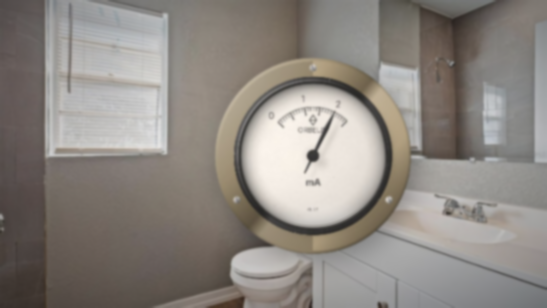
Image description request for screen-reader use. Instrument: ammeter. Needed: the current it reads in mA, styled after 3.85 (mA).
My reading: 2 (mA)
